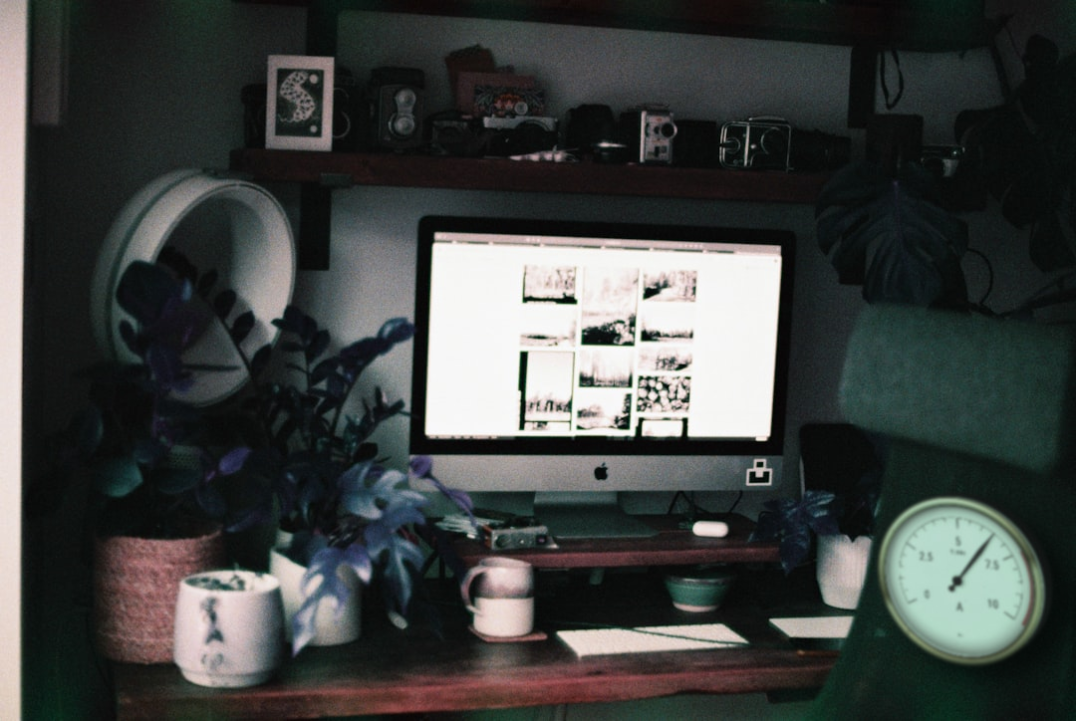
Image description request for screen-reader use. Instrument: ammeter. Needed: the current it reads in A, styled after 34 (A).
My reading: 6.5 (A)
